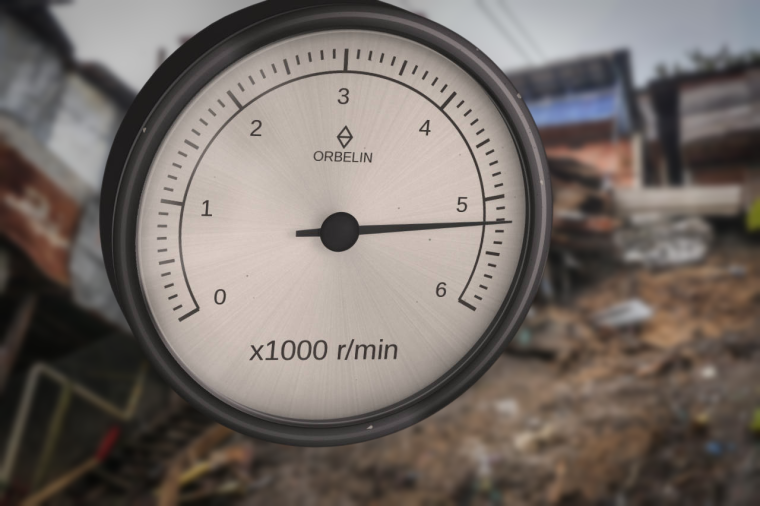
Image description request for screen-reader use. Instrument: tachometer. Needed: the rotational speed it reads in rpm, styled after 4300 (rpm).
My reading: 5200 (rpm)
